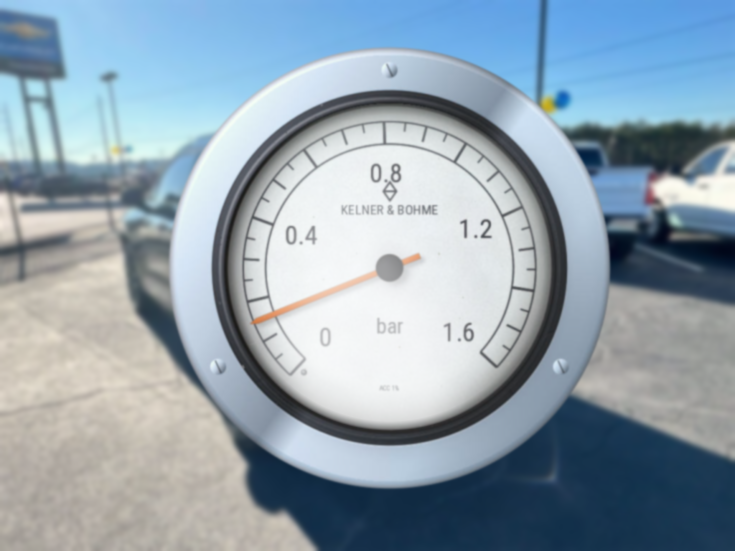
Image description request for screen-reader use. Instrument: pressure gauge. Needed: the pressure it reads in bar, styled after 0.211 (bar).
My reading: 0.15 (bar)
